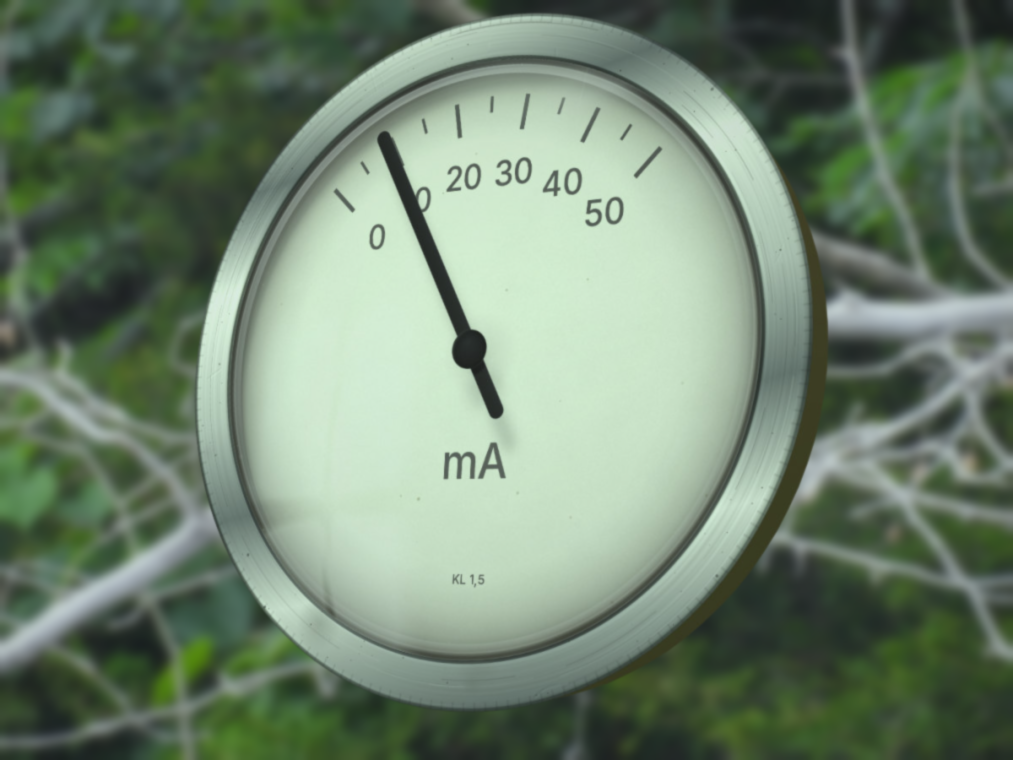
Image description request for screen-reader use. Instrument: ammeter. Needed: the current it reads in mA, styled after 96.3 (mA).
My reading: 10 (mA)
